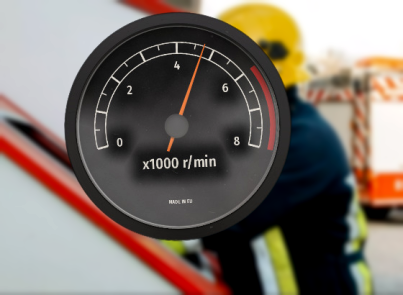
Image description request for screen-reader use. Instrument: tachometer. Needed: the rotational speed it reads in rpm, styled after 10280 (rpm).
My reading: 4750 (rpm)
